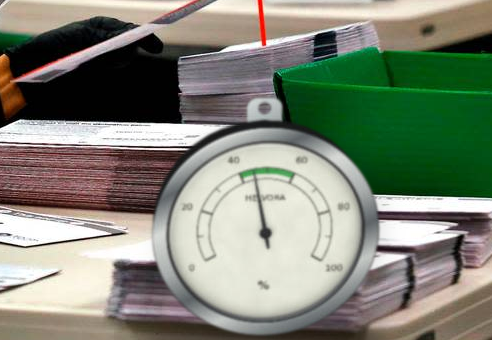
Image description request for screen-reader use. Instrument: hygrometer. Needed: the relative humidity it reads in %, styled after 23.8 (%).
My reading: 45 (%)
